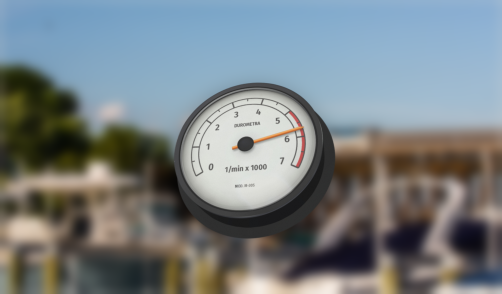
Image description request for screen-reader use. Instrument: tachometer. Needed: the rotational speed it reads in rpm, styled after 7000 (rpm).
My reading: 5750 (rpm)
